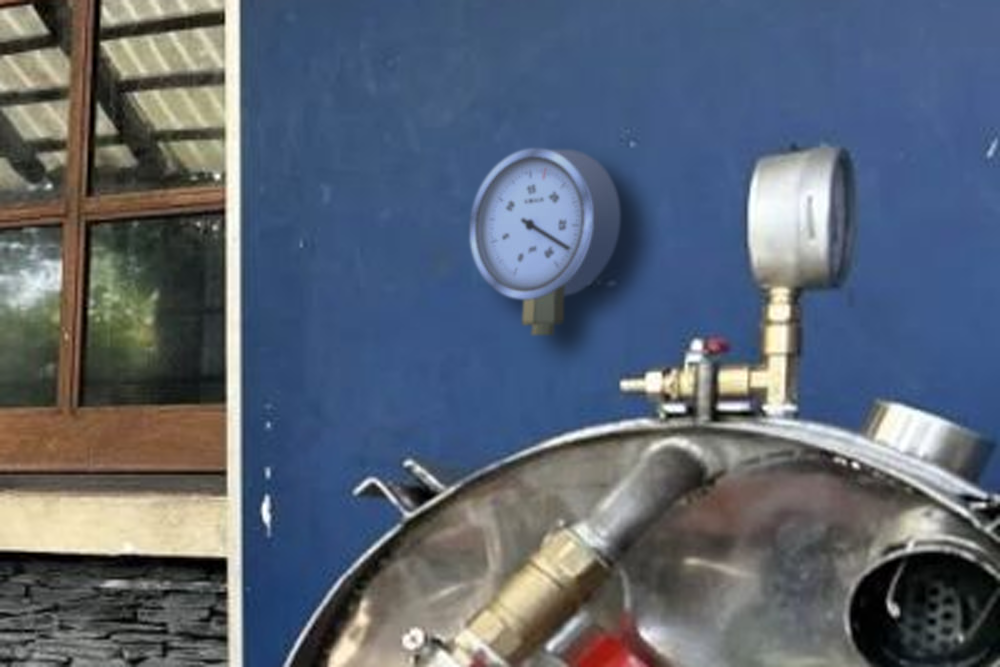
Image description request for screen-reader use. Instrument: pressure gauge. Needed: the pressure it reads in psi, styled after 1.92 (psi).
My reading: 27.5 (psi)
